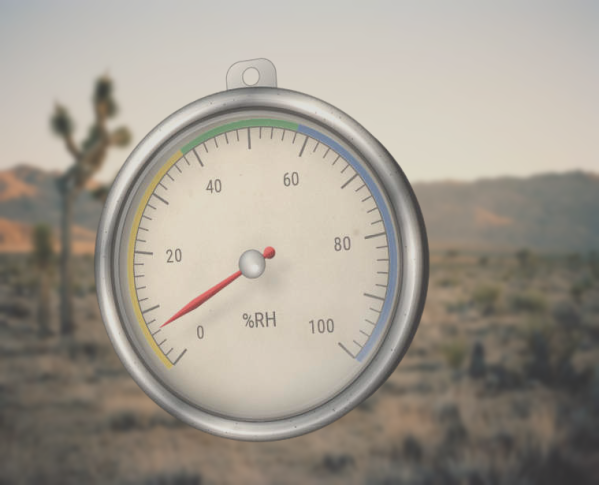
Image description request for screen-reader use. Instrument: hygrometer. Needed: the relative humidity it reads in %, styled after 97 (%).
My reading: 6 (%)
